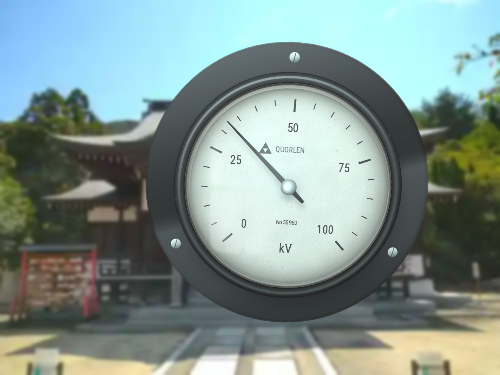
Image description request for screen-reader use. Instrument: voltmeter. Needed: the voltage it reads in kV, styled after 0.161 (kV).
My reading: 32.5 (kV)
